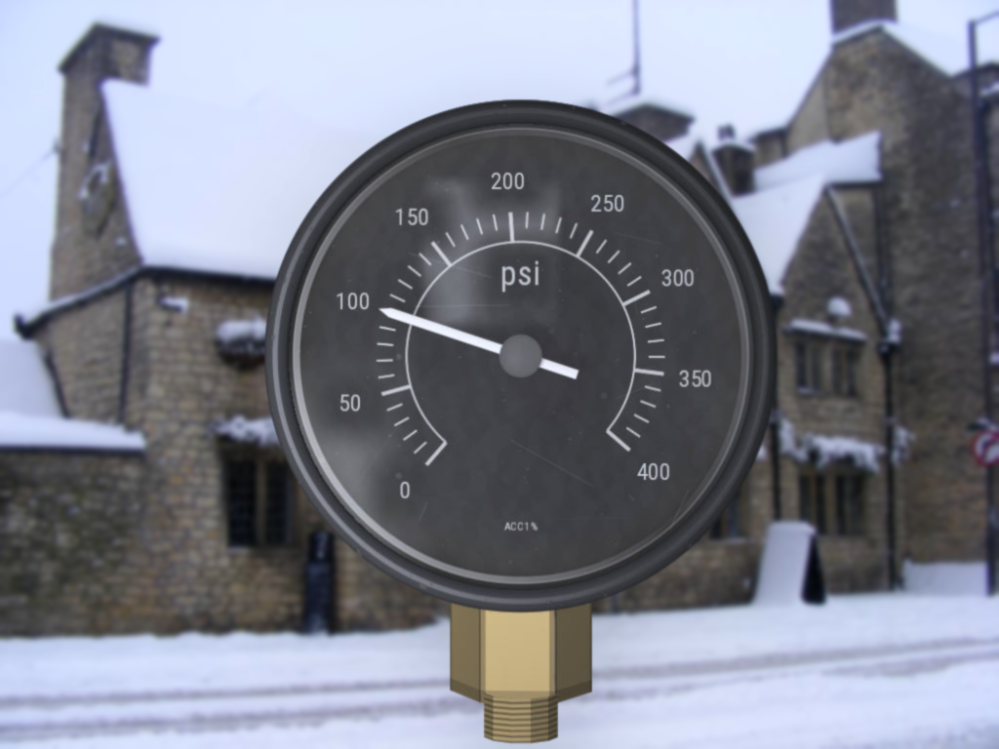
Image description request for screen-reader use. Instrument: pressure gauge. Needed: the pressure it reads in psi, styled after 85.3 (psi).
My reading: 100 (psi)
